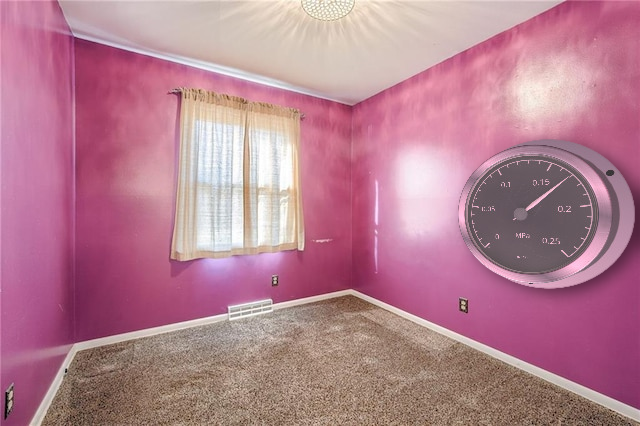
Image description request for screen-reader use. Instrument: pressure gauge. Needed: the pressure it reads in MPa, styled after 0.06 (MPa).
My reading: 0.17 (MPa)
